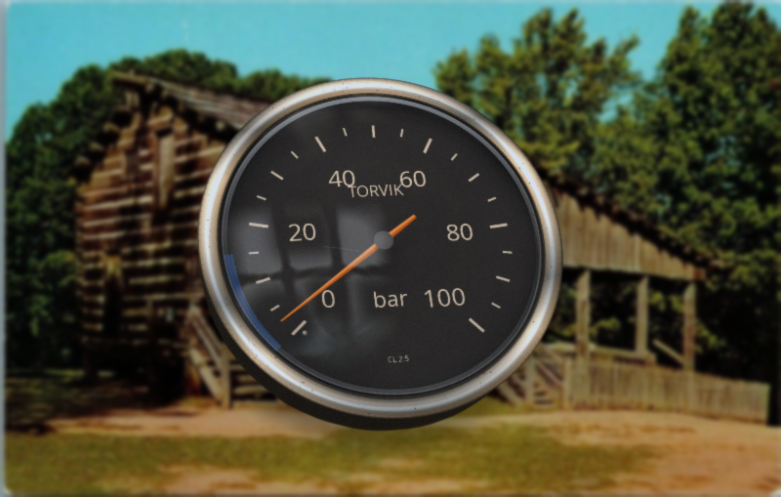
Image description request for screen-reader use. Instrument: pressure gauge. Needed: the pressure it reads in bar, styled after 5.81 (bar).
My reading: 2.5 (bar)
